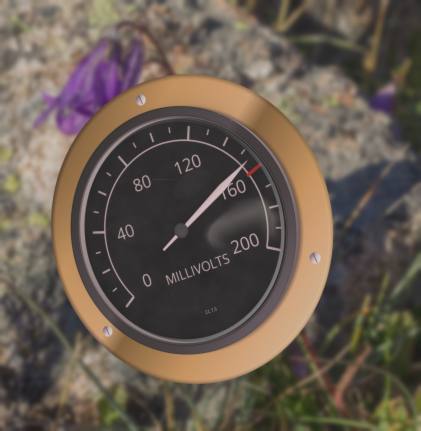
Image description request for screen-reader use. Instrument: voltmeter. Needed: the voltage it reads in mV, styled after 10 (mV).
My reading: 155 (mV)
